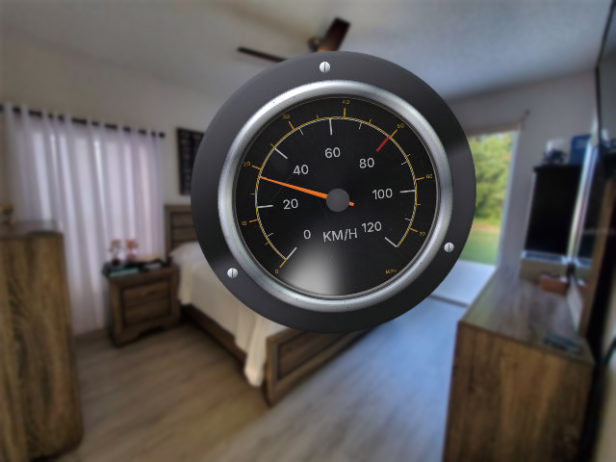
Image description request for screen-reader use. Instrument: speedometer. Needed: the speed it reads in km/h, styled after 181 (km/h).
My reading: 30 (km/h)
